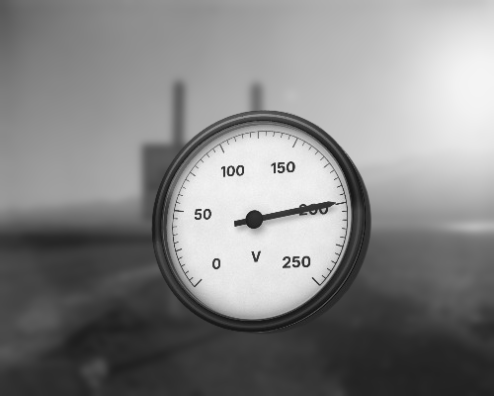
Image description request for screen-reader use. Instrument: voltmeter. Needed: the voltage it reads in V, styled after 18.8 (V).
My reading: 200 (V)
